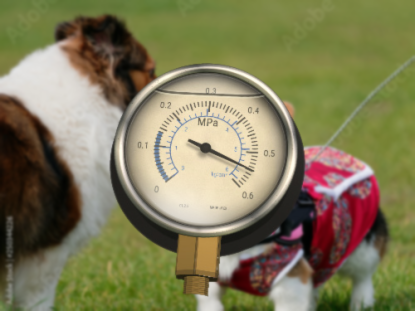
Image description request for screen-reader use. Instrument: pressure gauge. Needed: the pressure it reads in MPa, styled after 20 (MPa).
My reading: 0.55 (MPa)
